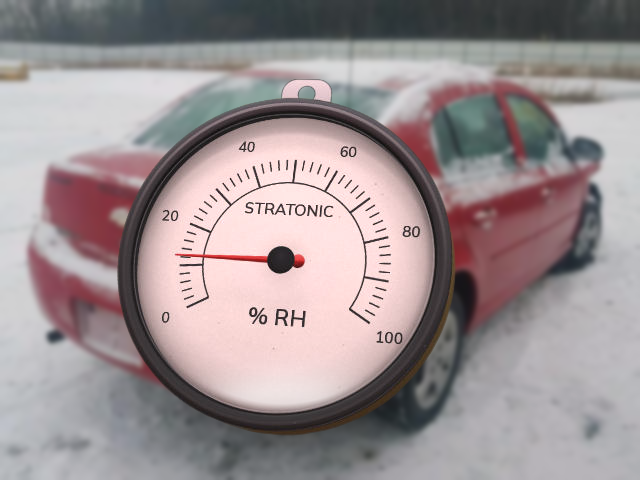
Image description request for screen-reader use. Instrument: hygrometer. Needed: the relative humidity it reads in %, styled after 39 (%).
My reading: 12 (%)
